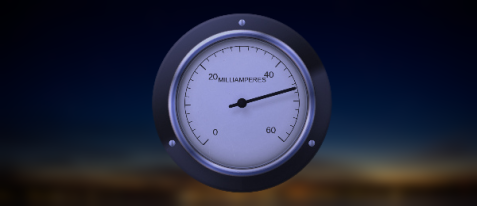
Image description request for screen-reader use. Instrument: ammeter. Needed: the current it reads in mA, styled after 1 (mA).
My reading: 47 (mA)
